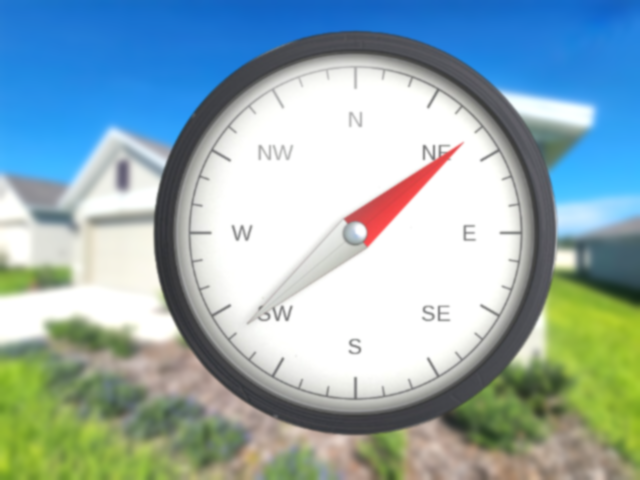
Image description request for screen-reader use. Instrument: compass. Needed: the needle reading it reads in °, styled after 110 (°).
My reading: 50 (°)
